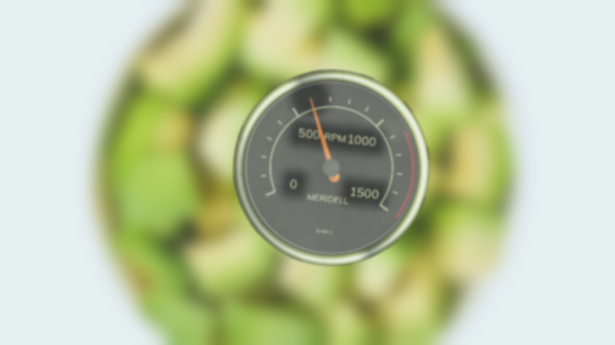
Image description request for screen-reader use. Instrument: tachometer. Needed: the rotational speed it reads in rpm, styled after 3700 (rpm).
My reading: 600 (rpm)
